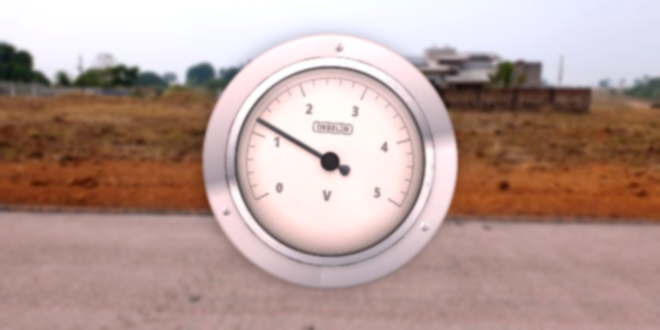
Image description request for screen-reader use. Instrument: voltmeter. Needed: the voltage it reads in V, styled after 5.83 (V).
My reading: 1.2 (V)
